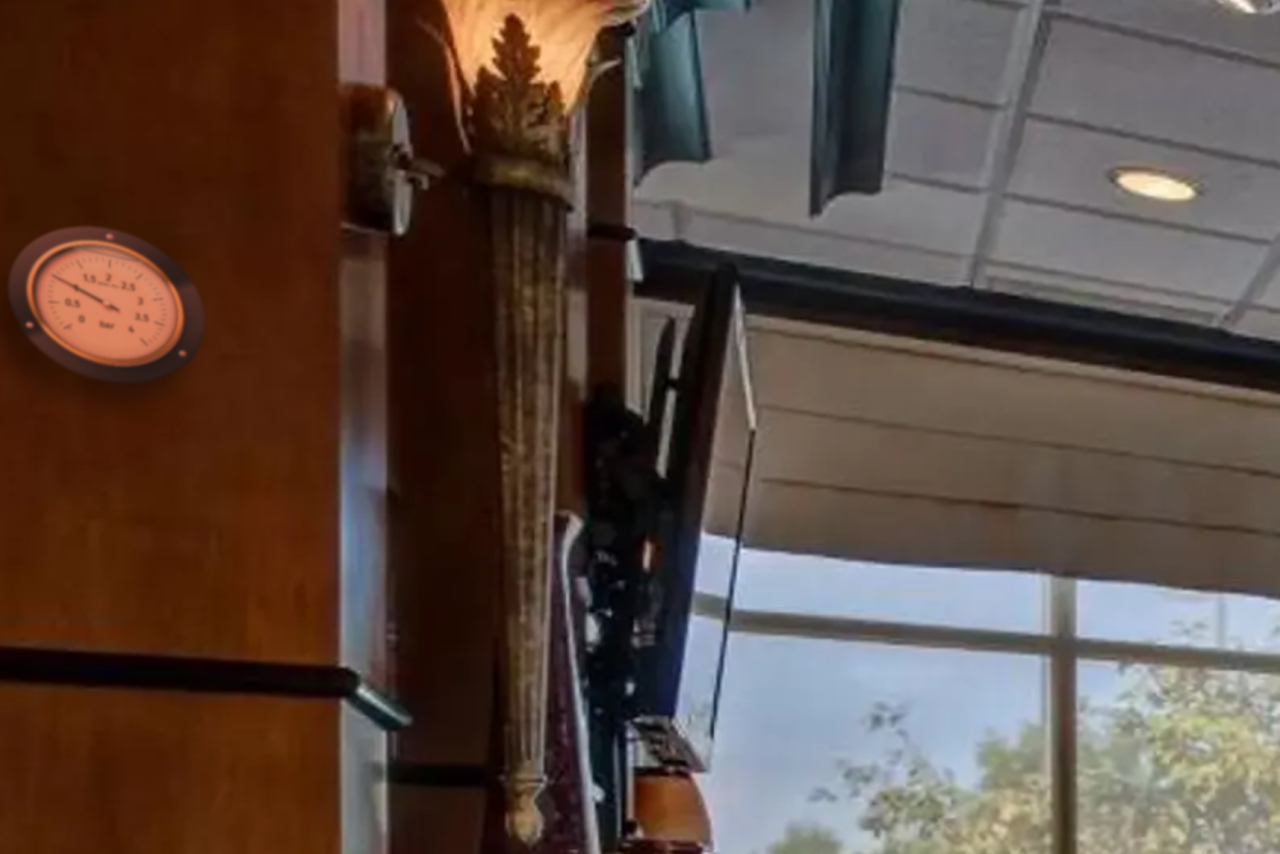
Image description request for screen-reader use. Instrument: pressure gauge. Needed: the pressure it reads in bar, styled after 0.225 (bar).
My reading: 1 (bar)
